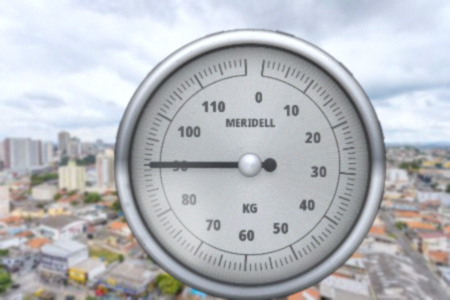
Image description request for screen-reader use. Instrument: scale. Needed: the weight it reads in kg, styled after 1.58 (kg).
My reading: 90 (kg)
